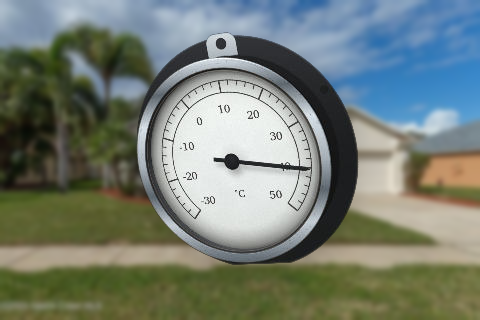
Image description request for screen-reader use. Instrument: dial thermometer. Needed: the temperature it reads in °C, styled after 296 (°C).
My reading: 40 (°C)
